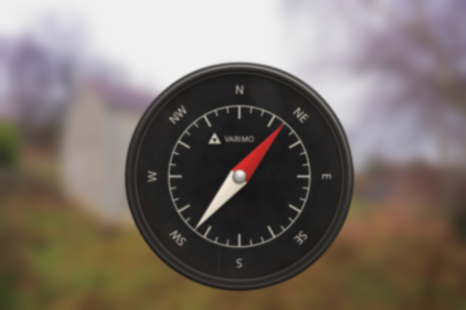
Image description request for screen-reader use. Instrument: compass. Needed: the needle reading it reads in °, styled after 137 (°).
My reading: 40 (°)
